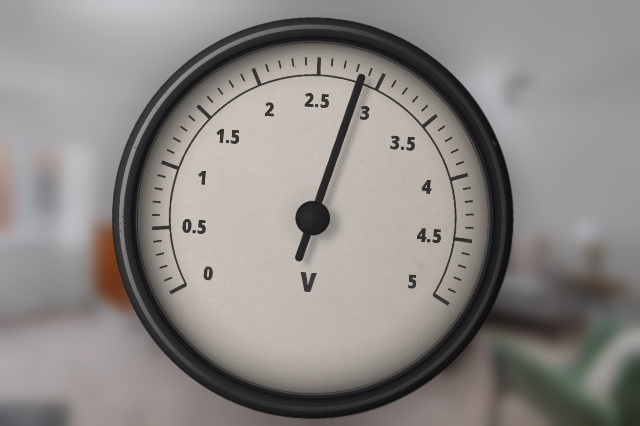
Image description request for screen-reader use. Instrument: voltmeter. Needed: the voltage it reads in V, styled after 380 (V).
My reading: 2.85 (V)
